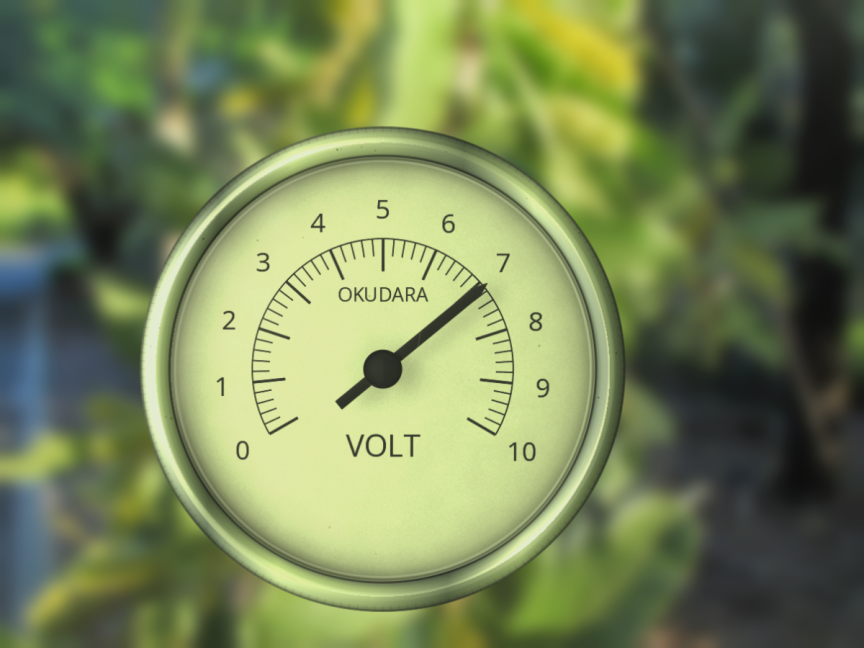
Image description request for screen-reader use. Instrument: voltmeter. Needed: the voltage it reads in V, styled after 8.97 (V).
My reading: 7.1 (V)
